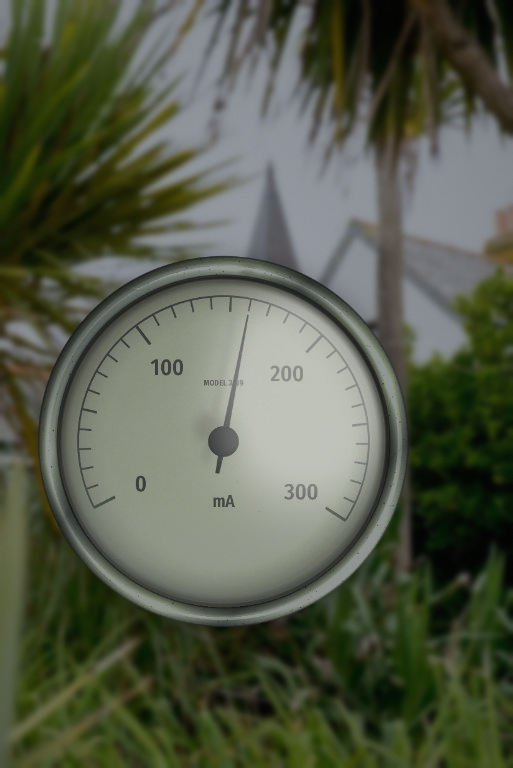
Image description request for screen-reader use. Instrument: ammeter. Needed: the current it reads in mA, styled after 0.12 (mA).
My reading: 160 (mA)
